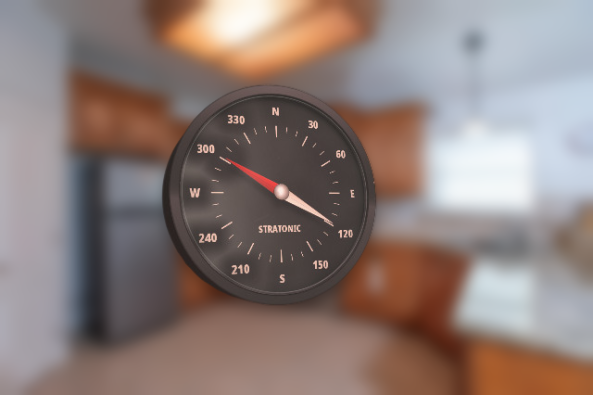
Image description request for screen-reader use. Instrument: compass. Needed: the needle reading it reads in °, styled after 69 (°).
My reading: 300 (°)
